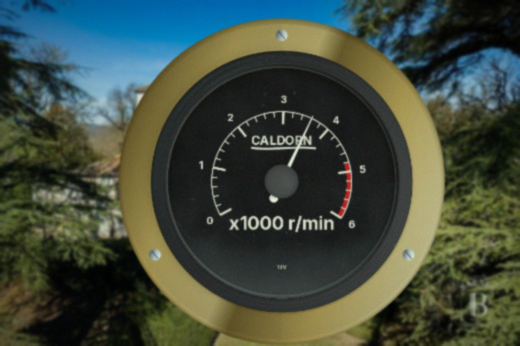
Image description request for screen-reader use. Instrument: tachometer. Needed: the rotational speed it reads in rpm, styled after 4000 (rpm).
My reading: 3600 (rpm)
